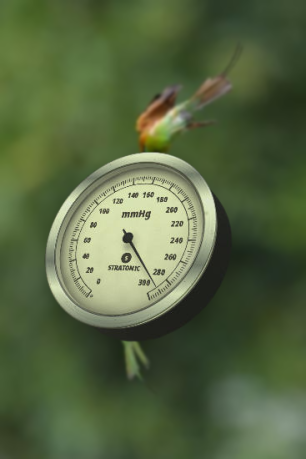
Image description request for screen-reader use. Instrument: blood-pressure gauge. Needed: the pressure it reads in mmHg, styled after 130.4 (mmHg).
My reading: 290 (mmHg)
